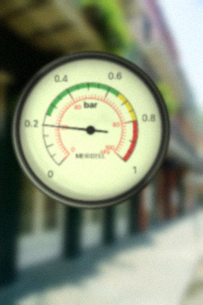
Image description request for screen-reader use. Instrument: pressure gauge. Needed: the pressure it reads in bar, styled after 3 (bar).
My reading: 0.2 (bar)
